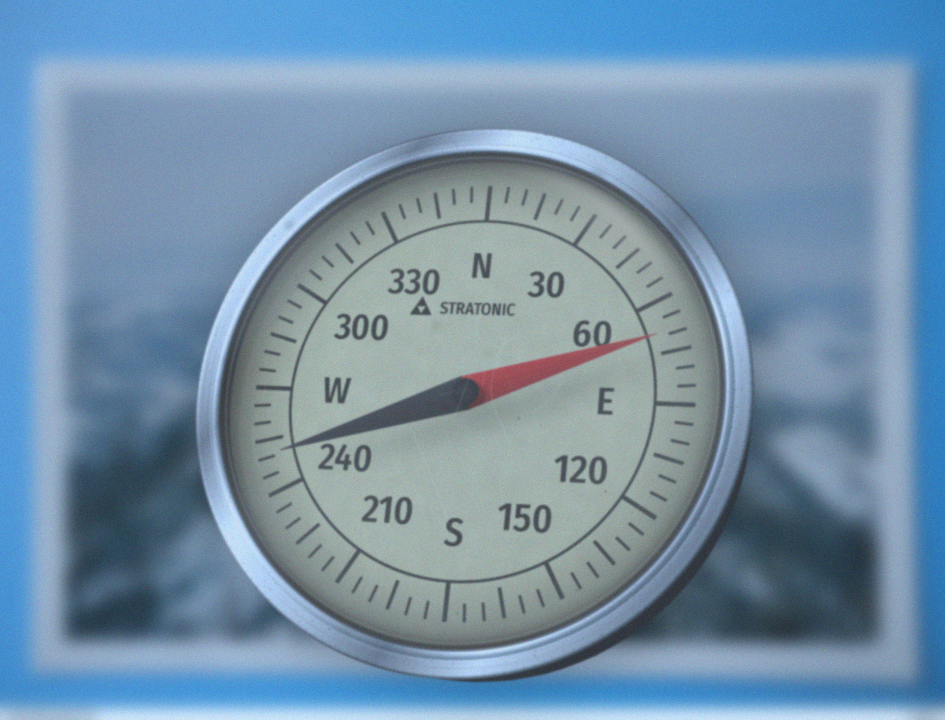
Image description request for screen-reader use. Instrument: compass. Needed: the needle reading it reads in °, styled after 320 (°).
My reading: 70 (°)
